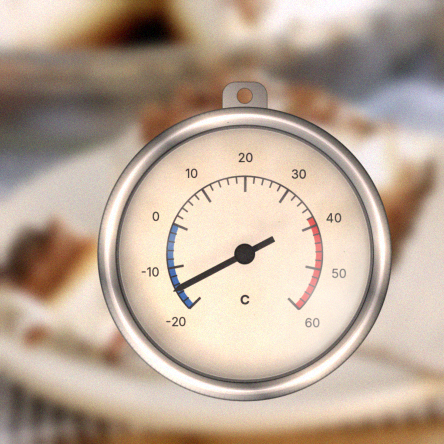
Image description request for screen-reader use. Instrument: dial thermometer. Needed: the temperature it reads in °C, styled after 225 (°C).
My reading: -15 (°C)
